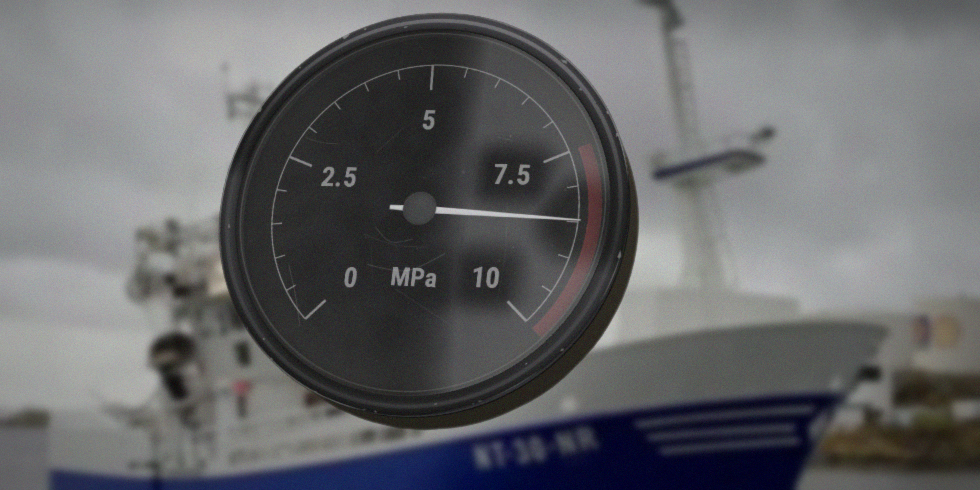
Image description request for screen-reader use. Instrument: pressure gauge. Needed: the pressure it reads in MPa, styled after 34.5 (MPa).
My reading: 8.5 (MPa)
